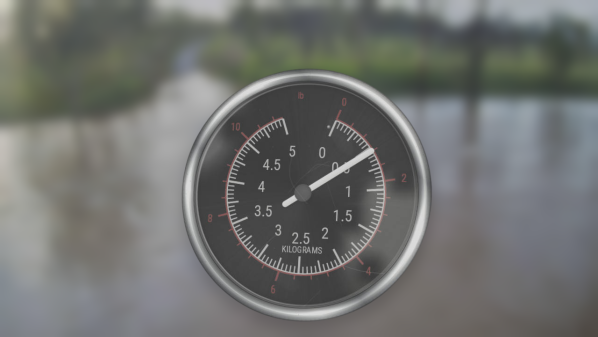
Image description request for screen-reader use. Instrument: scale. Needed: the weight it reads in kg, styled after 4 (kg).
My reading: 0.55 (kg)
